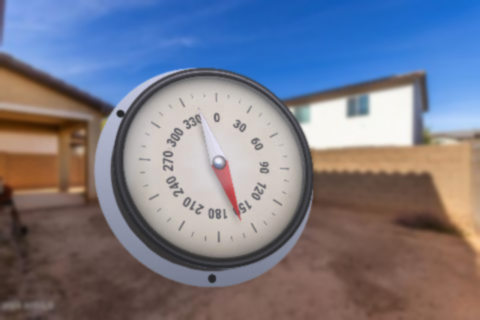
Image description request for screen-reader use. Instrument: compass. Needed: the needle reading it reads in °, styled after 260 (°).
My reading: 160 (°)
